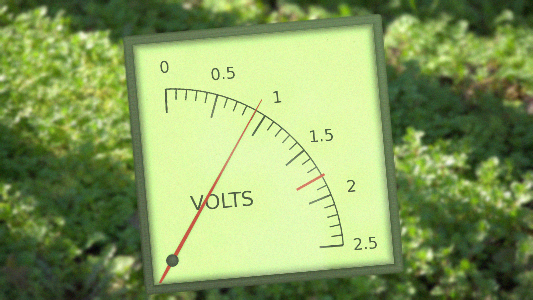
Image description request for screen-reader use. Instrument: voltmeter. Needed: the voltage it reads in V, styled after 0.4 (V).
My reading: 0.9 (V)
